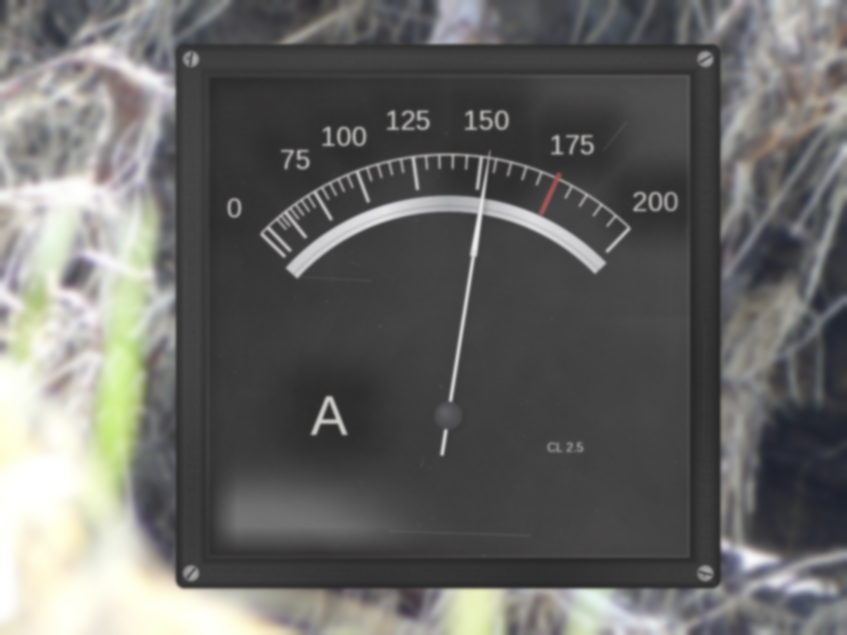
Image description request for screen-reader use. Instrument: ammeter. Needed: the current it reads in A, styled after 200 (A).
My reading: 152.5 (A)
